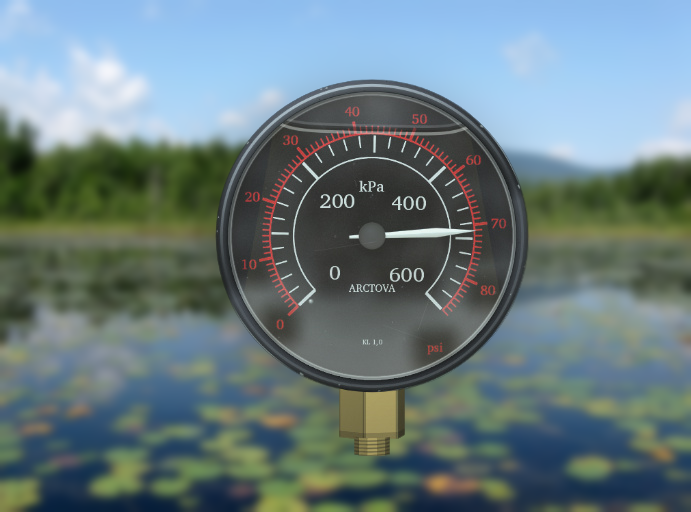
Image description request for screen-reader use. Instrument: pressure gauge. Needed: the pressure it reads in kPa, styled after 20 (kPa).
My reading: 490 (kPa)
